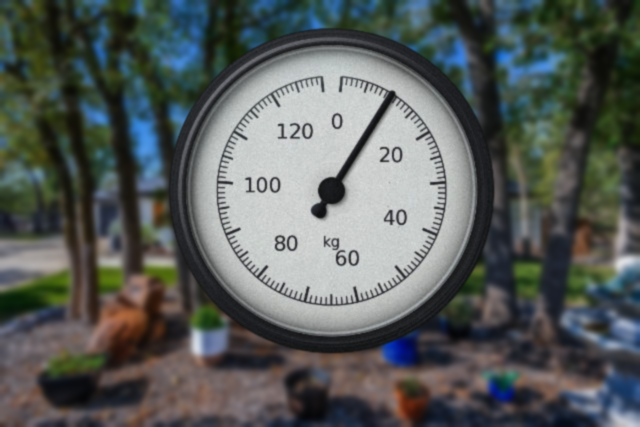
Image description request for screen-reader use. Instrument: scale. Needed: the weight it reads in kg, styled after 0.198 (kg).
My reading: 10 (kg)
